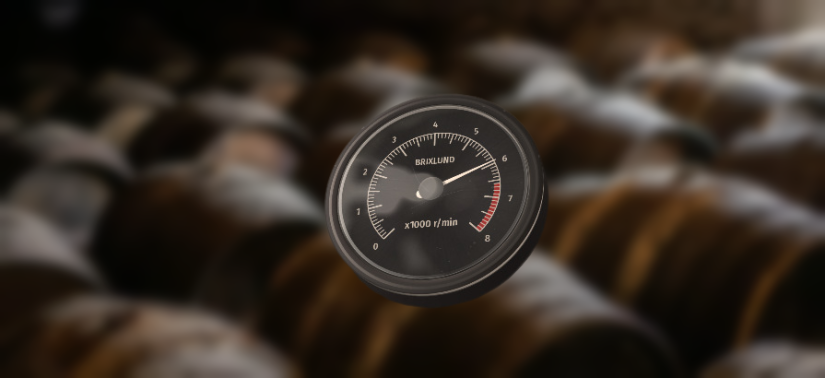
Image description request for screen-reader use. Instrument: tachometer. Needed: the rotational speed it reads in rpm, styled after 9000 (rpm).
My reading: 6000 (rpm)
